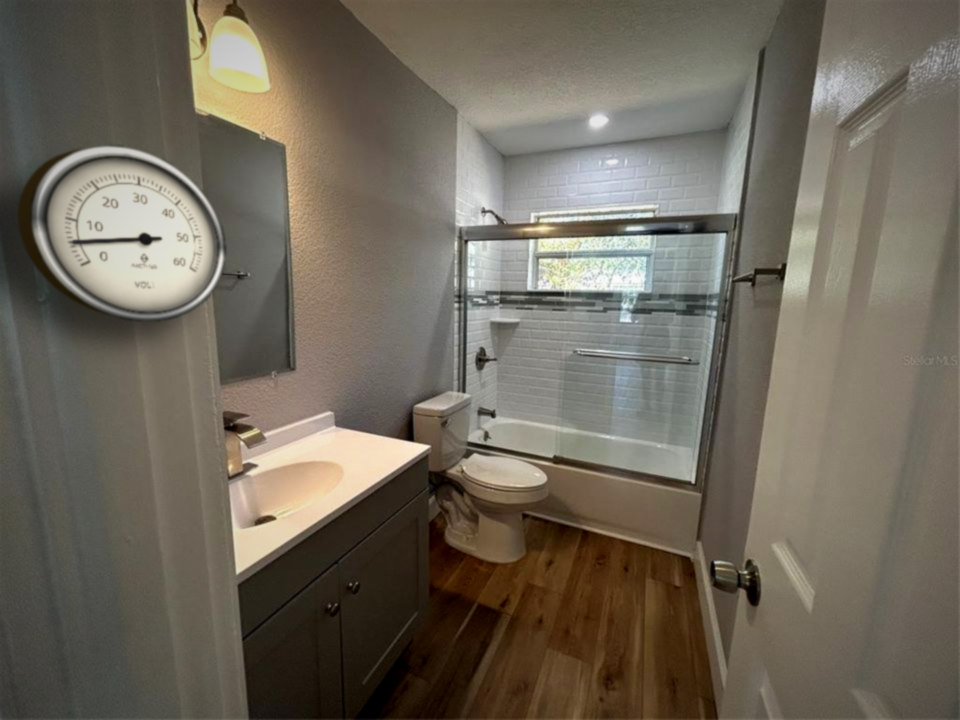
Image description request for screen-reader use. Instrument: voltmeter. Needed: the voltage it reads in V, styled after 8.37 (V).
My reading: 5 (V)
